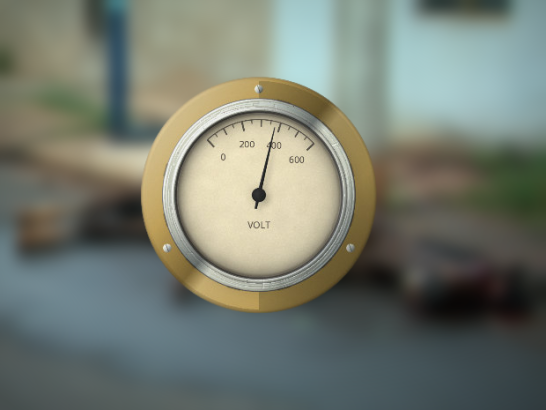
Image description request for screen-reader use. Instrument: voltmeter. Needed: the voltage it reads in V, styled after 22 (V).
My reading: 375 (V)
